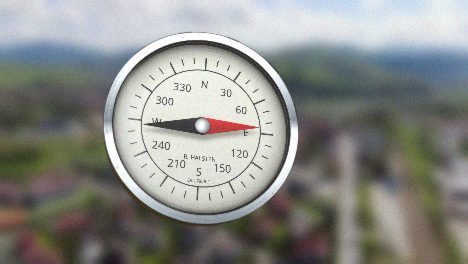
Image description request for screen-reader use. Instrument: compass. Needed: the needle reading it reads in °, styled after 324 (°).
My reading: 85 (°)
